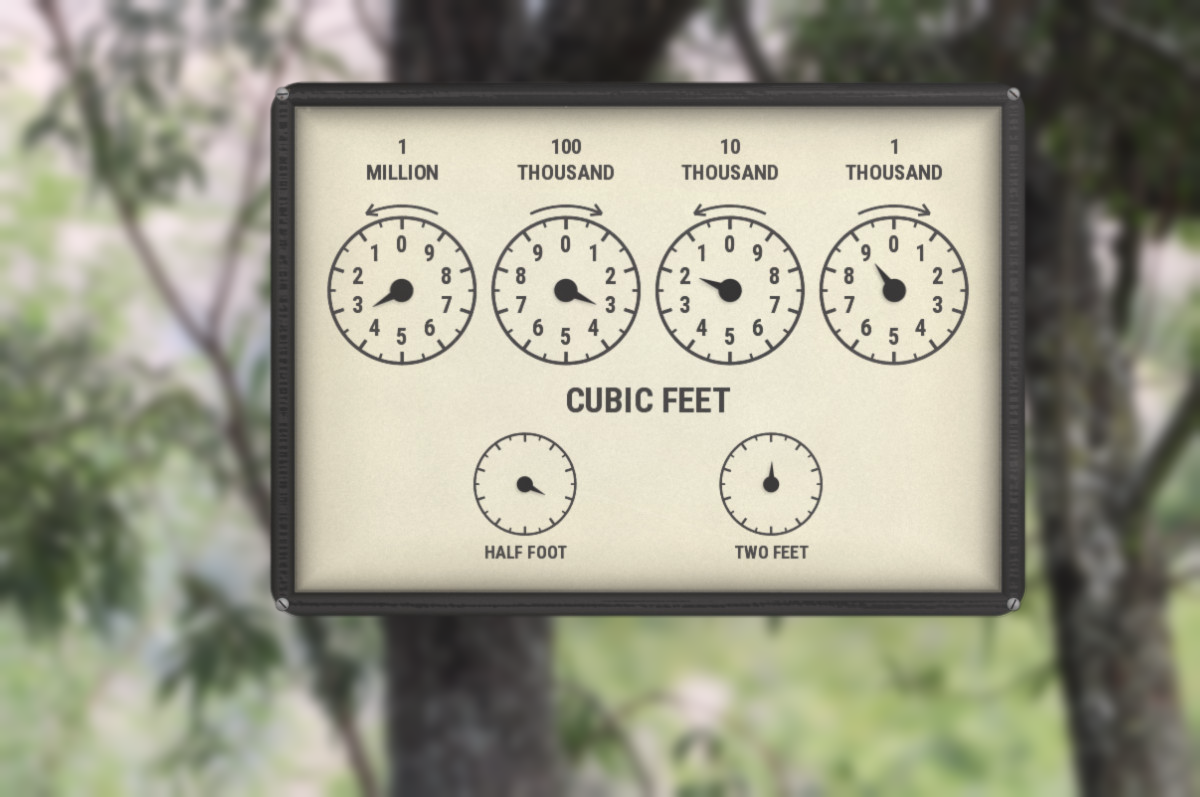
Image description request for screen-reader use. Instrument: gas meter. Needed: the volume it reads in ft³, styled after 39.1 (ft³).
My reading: 331900 (ft³)
